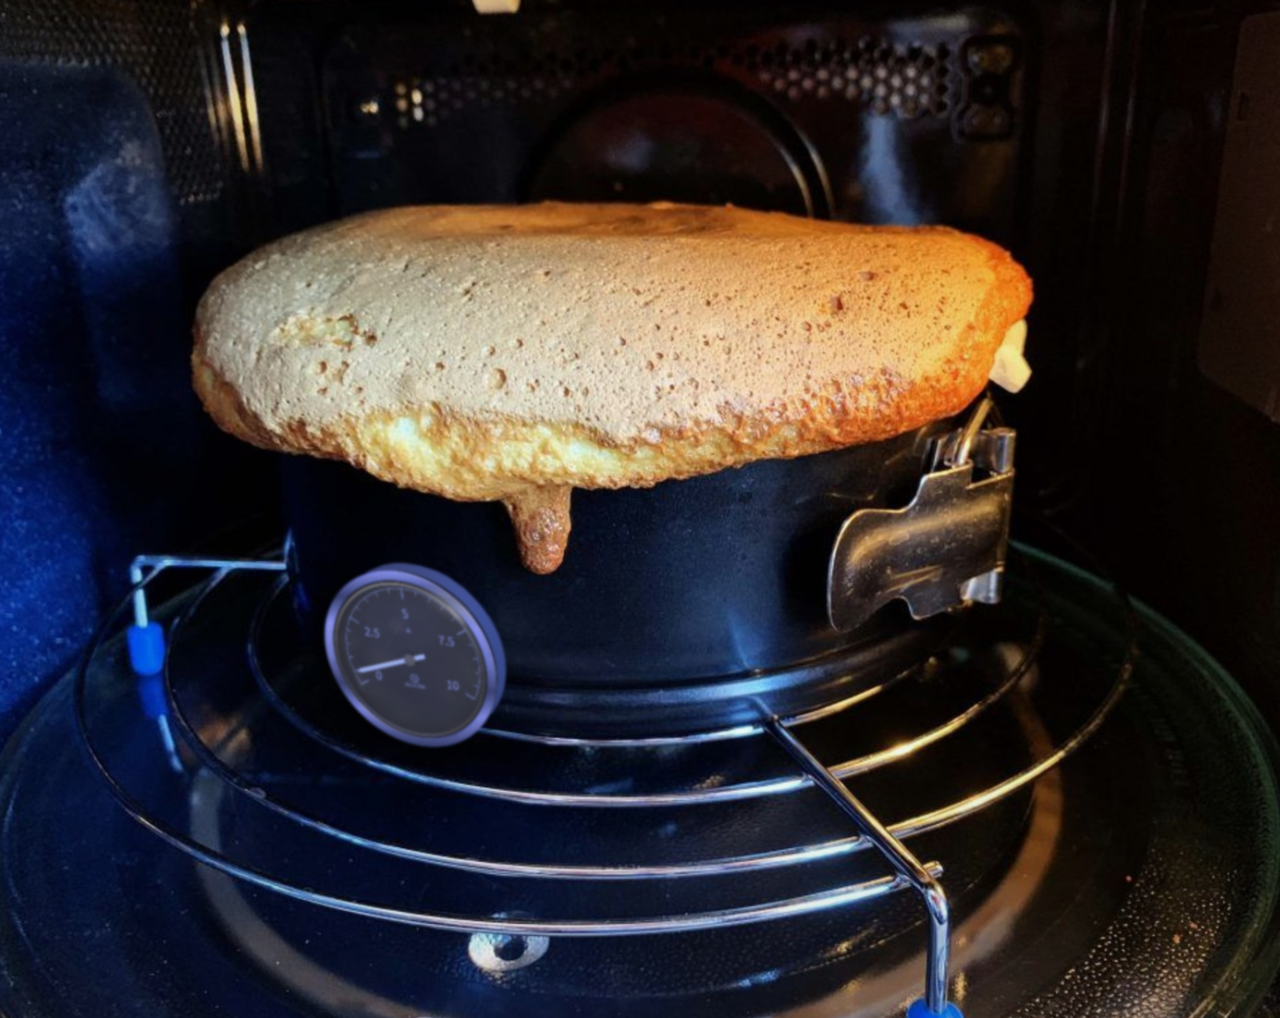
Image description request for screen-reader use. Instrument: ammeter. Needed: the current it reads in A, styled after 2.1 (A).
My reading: 0.5 (A)
